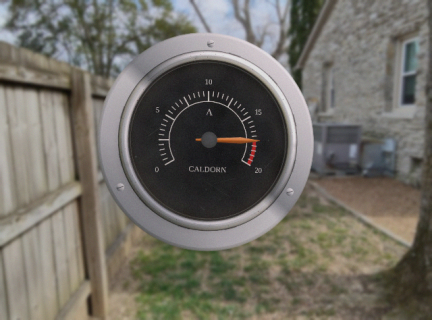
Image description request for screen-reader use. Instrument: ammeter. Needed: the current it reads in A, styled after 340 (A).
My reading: 17.5 (A)
